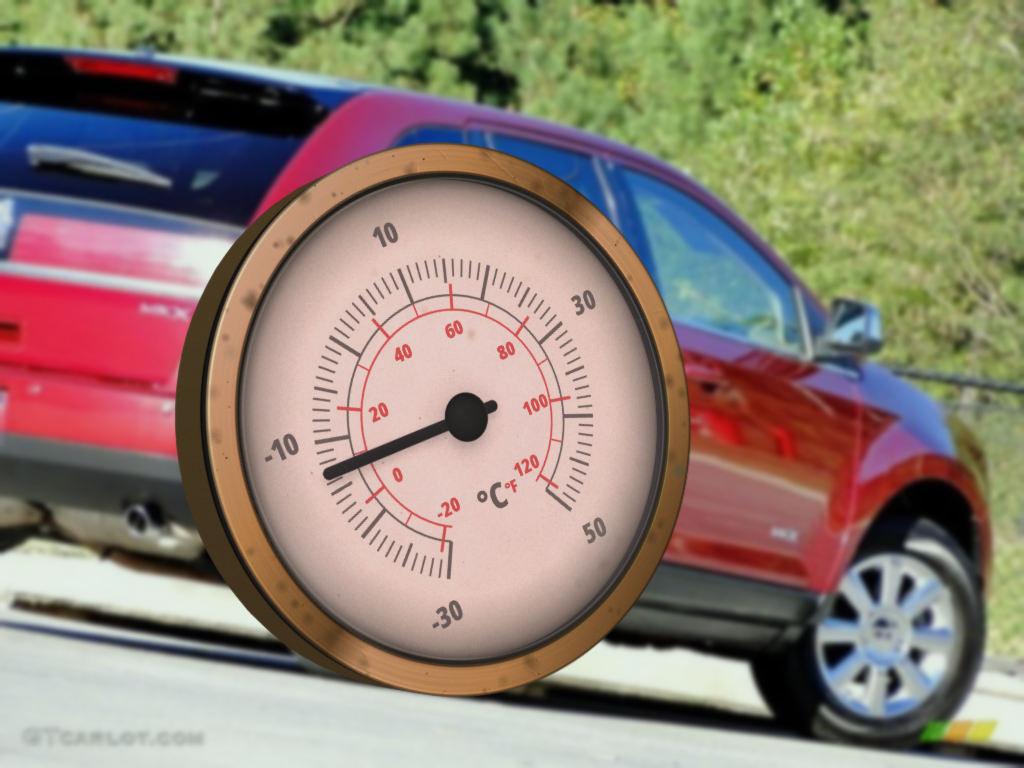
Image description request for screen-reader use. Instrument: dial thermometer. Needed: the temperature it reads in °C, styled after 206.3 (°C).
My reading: -13 (°C)
